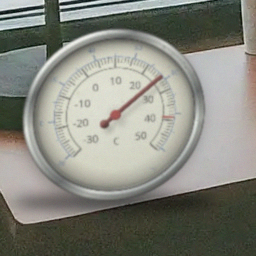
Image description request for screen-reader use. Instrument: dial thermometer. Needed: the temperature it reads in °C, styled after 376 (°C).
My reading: 25 (°C)
